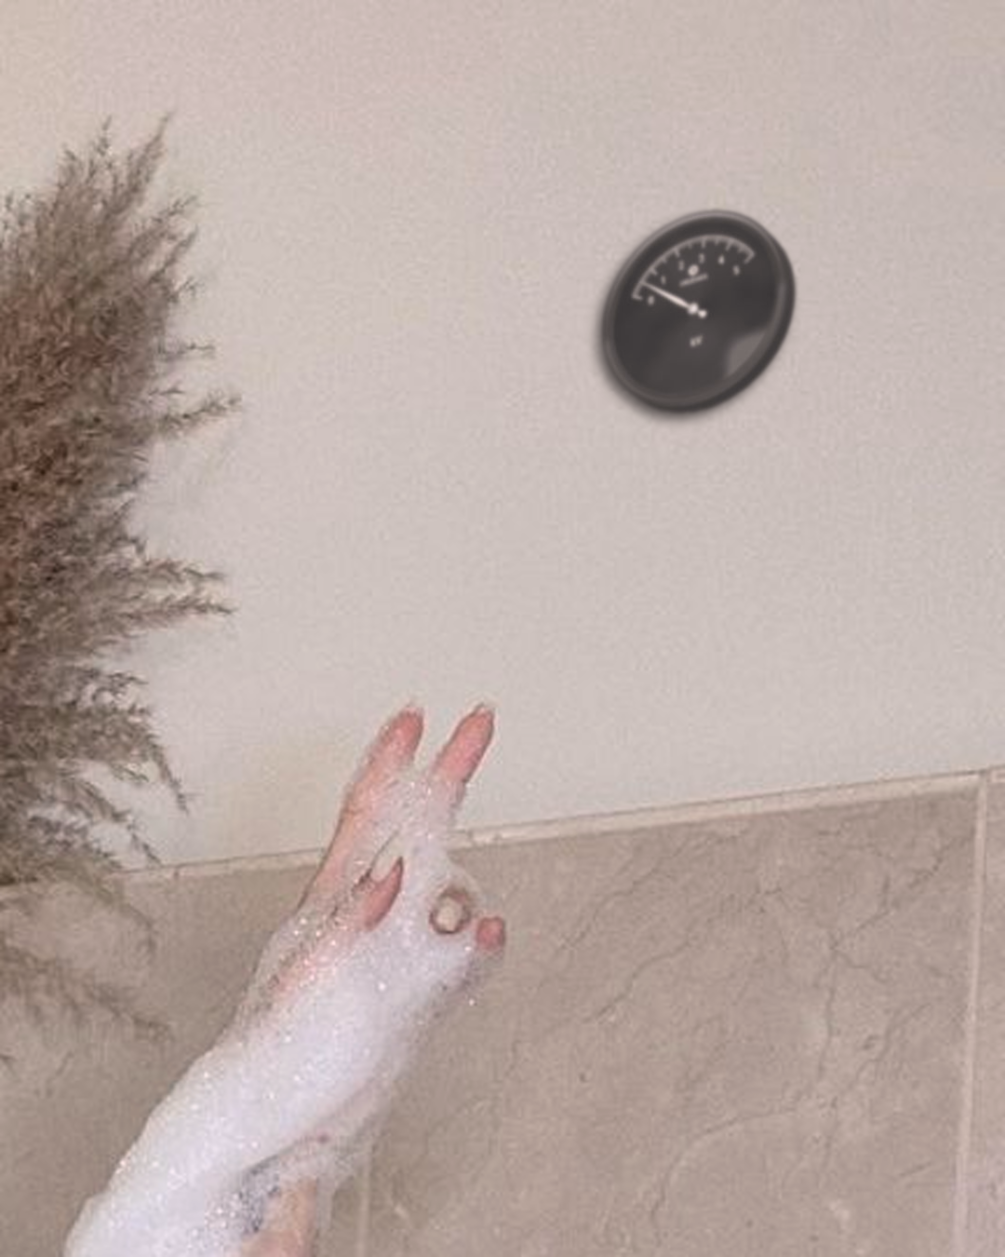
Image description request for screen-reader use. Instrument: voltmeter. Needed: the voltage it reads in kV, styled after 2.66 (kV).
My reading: 0.5 (kV)
